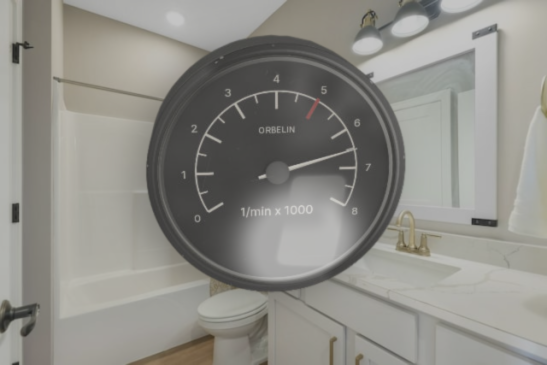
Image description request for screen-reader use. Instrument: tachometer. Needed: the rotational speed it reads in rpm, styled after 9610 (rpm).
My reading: 6500 (rpm)
